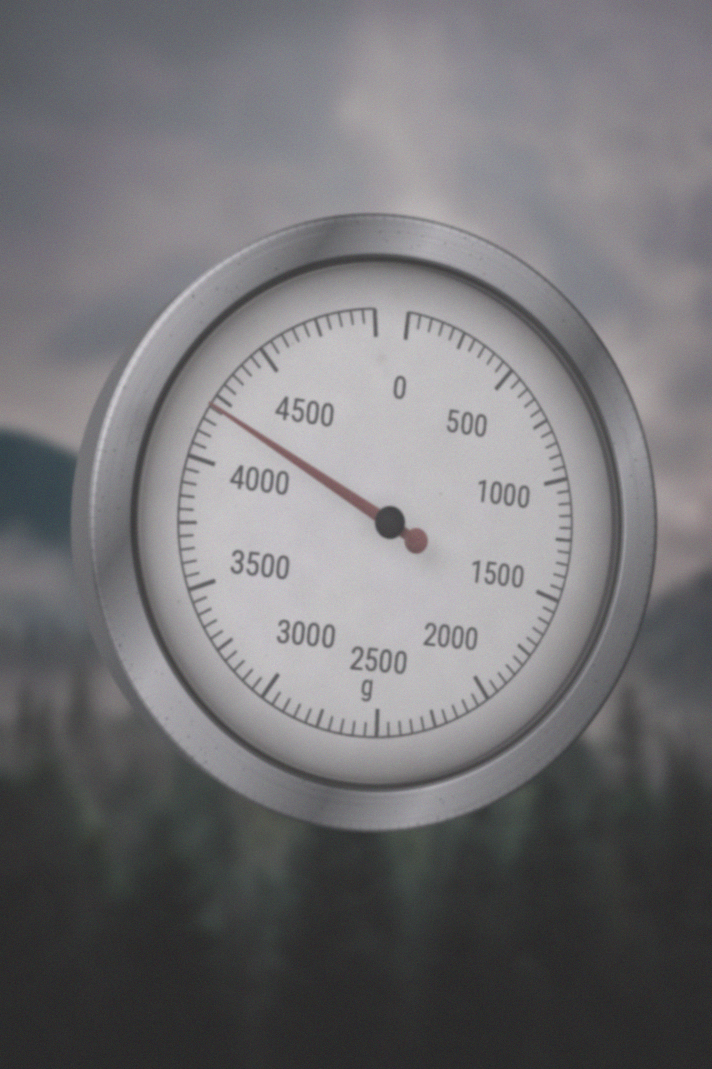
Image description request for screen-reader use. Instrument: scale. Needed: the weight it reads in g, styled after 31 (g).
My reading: 4200 (g)
